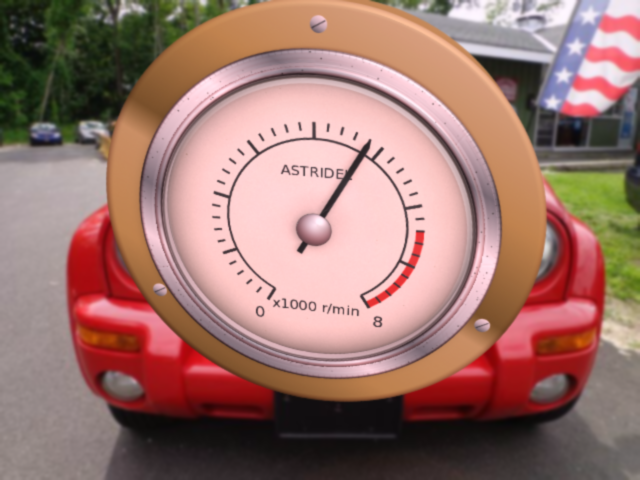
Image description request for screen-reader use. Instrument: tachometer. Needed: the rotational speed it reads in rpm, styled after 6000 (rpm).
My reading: 4800 (rpm)
